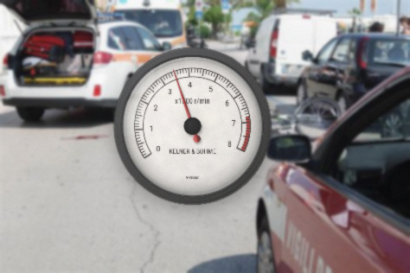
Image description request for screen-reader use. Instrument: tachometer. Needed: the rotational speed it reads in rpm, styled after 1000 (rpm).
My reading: 3500 (rpm)
